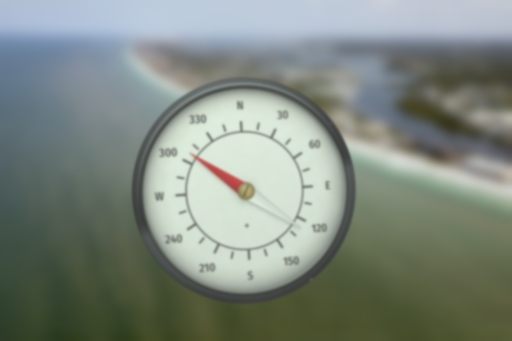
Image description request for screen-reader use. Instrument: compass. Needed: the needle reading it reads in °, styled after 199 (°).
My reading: 307.5 (°)
